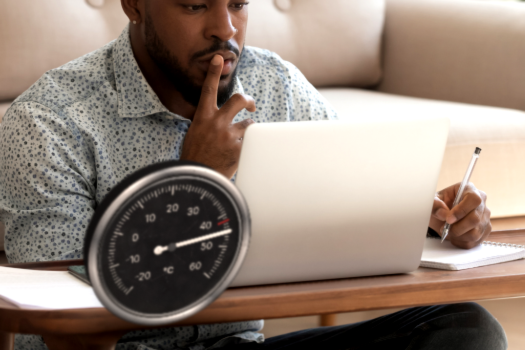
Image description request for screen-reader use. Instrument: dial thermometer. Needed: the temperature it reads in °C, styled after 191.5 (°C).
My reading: 45 (°C)
